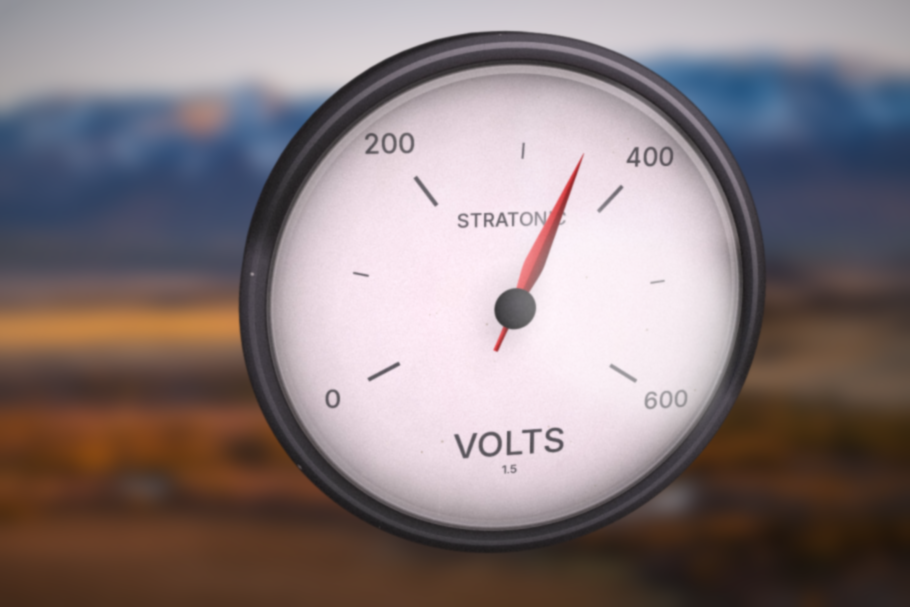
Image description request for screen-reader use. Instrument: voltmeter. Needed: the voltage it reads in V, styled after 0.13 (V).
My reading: 350 (V)
